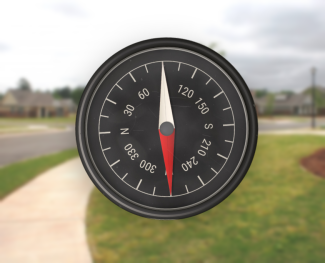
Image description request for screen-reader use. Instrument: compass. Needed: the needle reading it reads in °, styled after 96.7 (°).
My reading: 270 (°)
